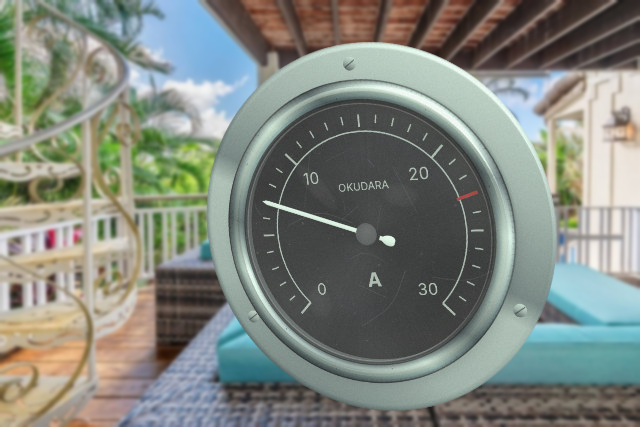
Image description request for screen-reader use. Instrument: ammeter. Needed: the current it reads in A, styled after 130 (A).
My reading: 7 (A)
